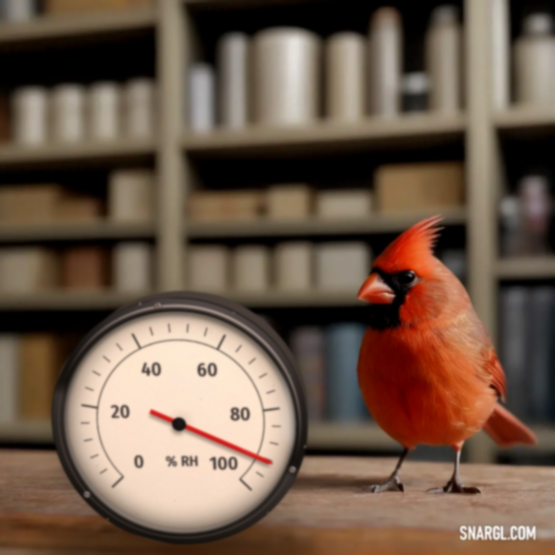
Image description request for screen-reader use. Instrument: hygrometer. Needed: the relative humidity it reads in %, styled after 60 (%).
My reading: 92 (%)
